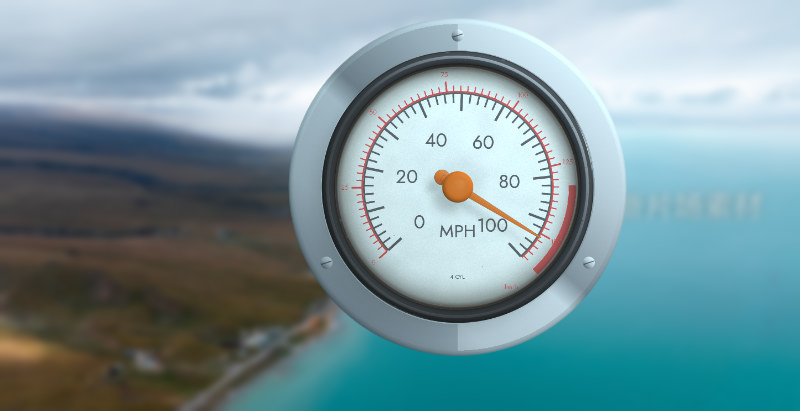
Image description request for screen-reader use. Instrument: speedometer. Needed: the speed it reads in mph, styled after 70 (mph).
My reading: 94 (mph)
